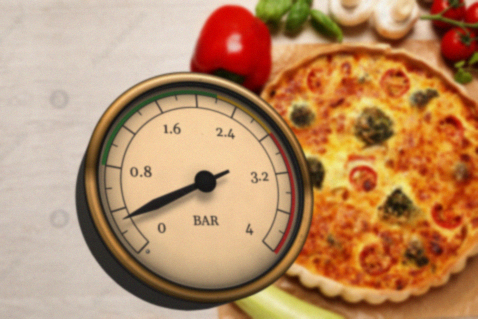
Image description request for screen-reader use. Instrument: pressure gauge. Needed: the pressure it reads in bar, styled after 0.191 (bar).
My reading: 0.3 (bar)
